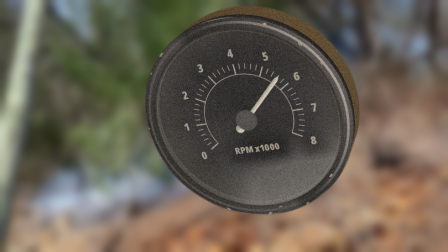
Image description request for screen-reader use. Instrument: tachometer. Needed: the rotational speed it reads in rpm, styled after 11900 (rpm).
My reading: 5600 (rpm)
